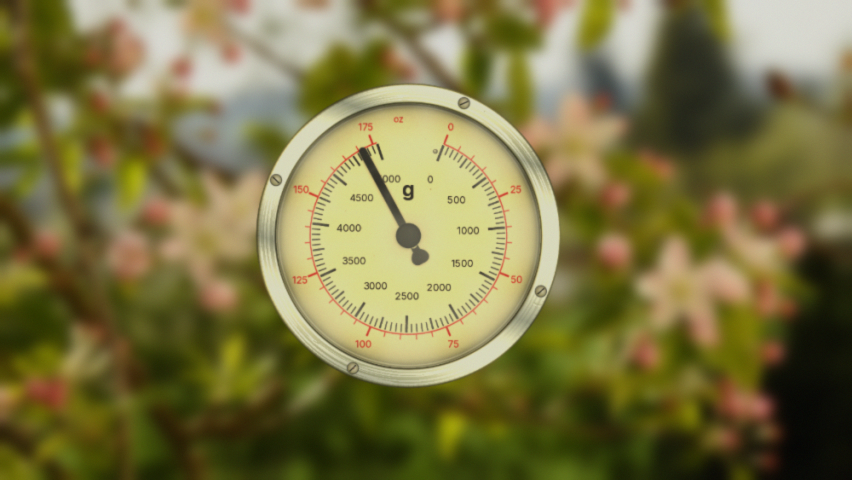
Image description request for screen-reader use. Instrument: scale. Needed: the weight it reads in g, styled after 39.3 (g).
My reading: 4850 (g)
